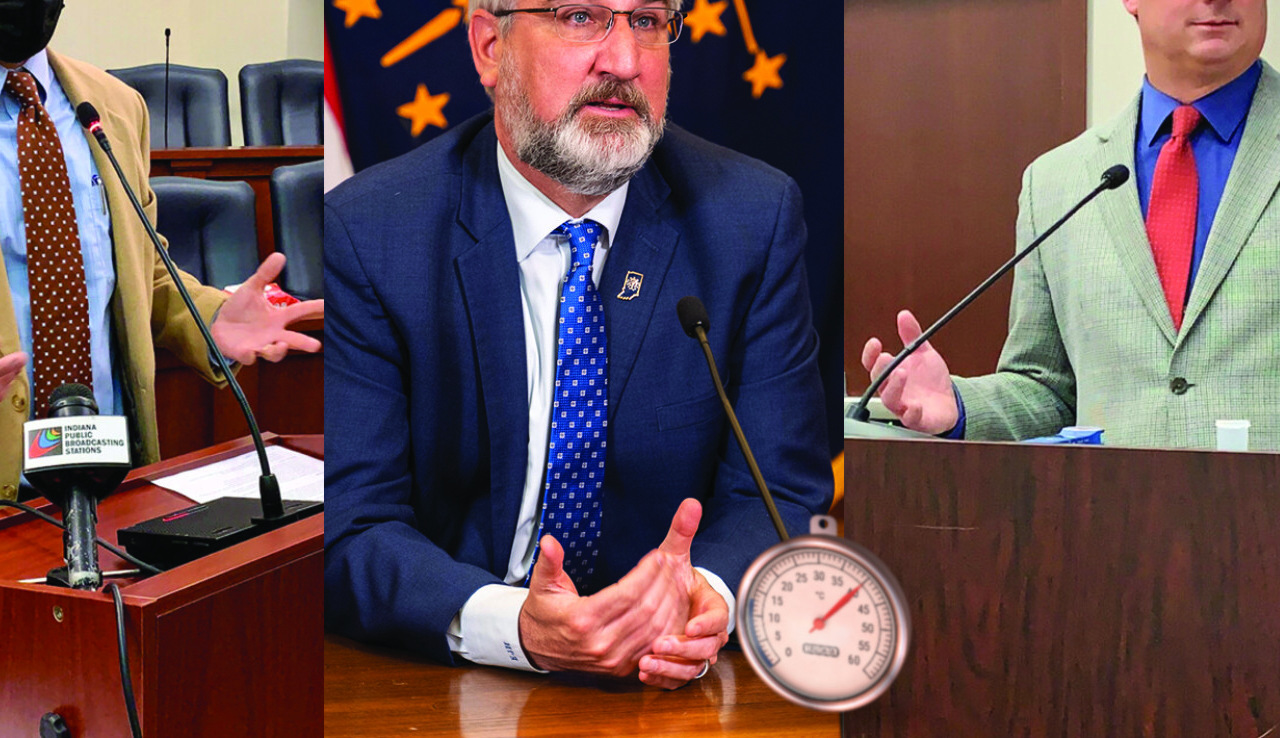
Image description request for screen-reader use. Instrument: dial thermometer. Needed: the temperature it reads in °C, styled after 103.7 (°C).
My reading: 40 (°C)
